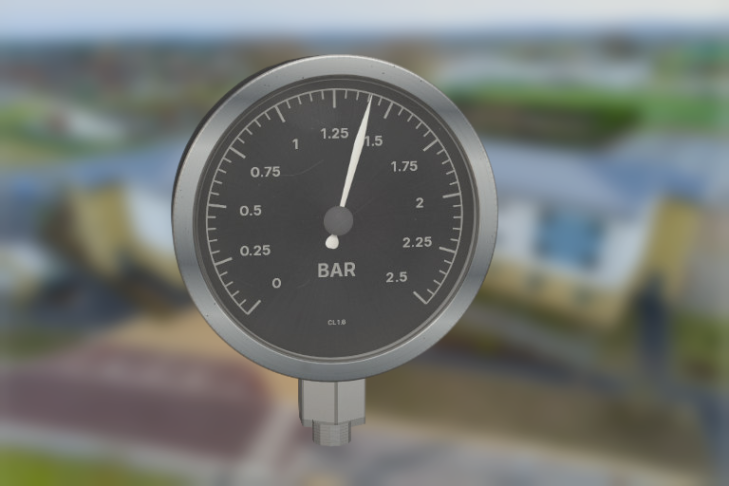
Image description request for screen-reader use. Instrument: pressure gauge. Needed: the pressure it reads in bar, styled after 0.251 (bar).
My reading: 1.4 (bar)
